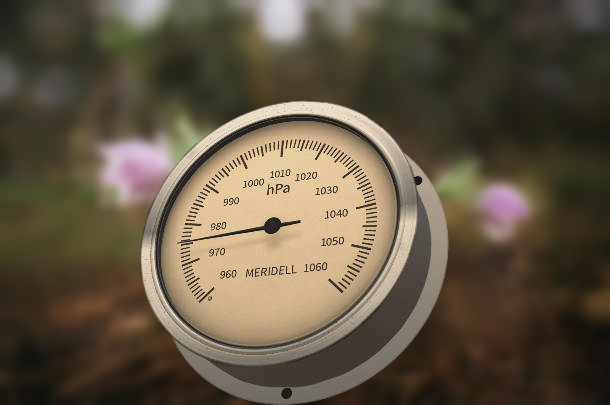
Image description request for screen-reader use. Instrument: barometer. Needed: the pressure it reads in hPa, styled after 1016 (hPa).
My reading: 975 (hPa)
